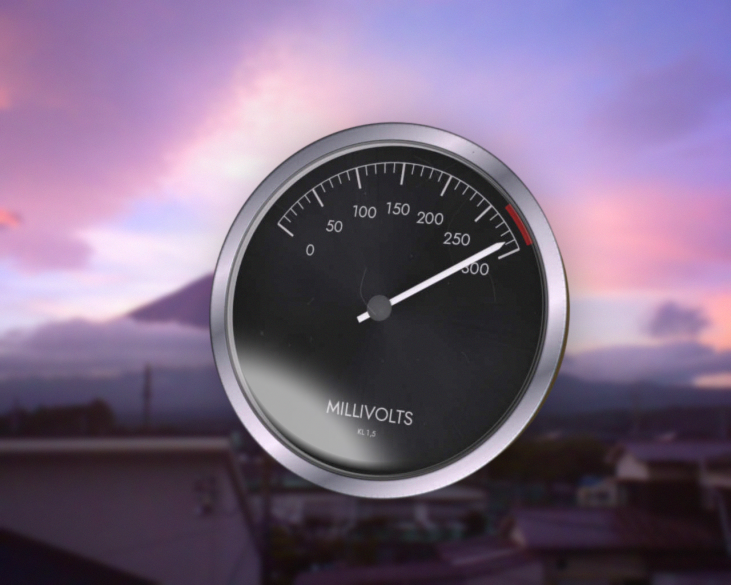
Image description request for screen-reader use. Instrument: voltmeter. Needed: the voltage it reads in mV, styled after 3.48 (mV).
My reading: 290 (mV)
